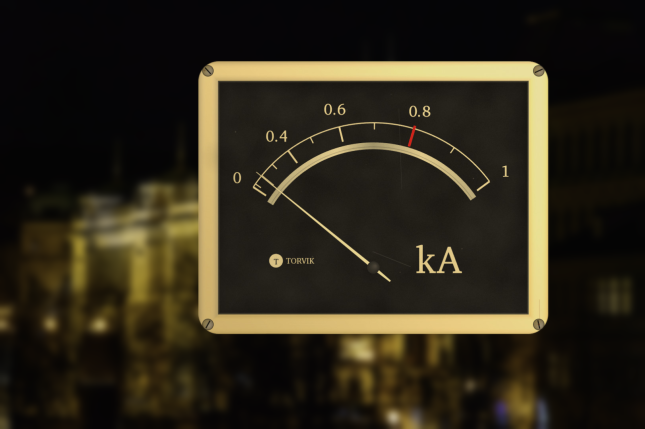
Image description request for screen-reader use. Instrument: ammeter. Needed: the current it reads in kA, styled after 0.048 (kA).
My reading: 0.2 (kA)
